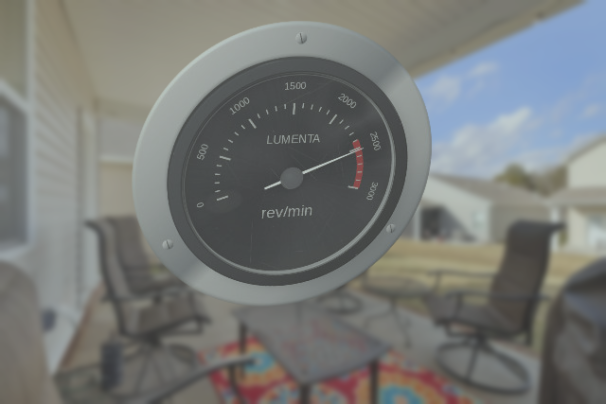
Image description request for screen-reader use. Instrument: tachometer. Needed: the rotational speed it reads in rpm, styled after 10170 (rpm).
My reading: 2500 (rpm)
